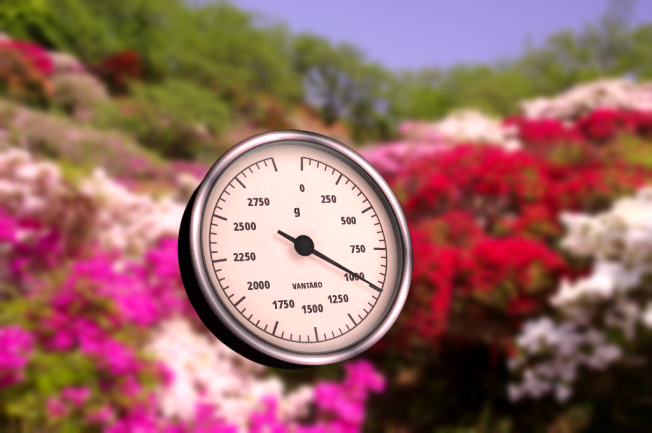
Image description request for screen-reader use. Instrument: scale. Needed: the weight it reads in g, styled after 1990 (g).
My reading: 1000 (g)
